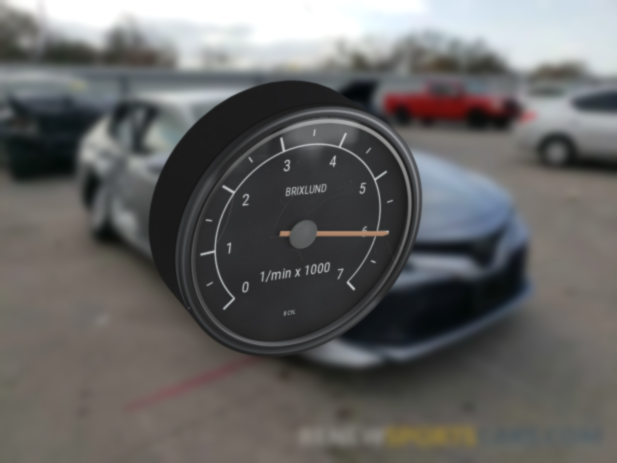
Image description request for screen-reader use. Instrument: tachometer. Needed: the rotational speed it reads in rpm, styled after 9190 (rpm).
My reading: 6000 (rpm)
